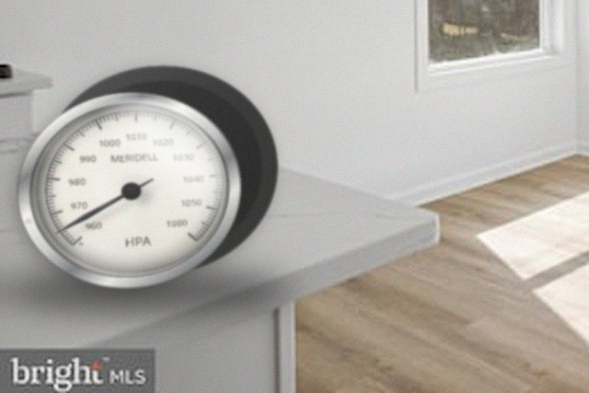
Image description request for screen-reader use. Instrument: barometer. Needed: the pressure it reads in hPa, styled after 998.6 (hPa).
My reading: 965 (hPa)
